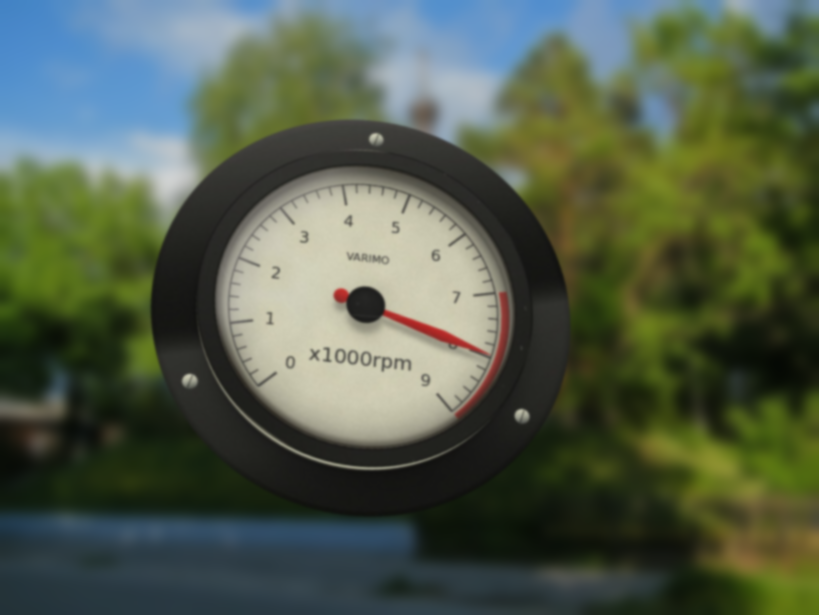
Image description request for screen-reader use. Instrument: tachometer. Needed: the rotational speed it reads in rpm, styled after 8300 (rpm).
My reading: 8000 (rpm)
